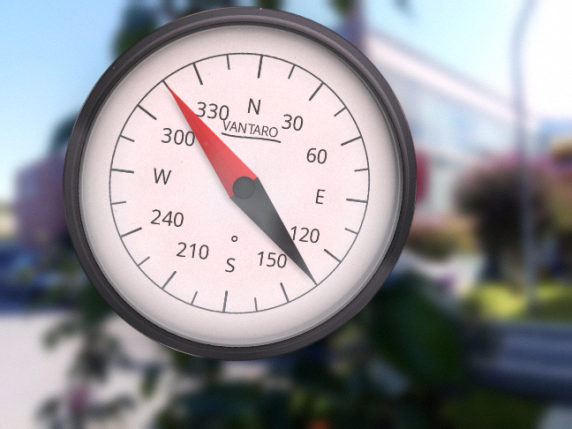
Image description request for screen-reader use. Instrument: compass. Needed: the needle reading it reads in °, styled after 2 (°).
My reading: 315 (°)
